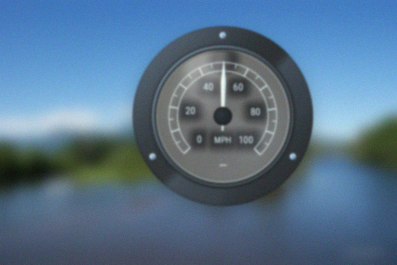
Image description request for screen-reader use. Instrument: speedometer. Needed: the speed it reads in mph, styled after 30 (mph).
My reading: 50 (mph)
